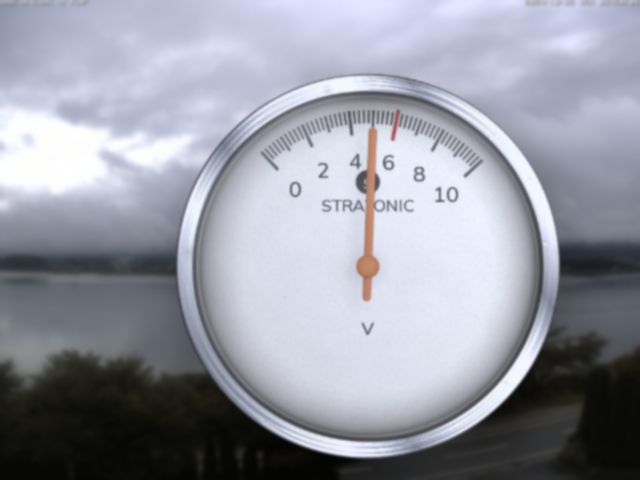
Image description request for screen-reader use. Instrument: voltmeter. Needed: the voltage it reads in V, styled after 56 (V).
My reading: 5 (V)
